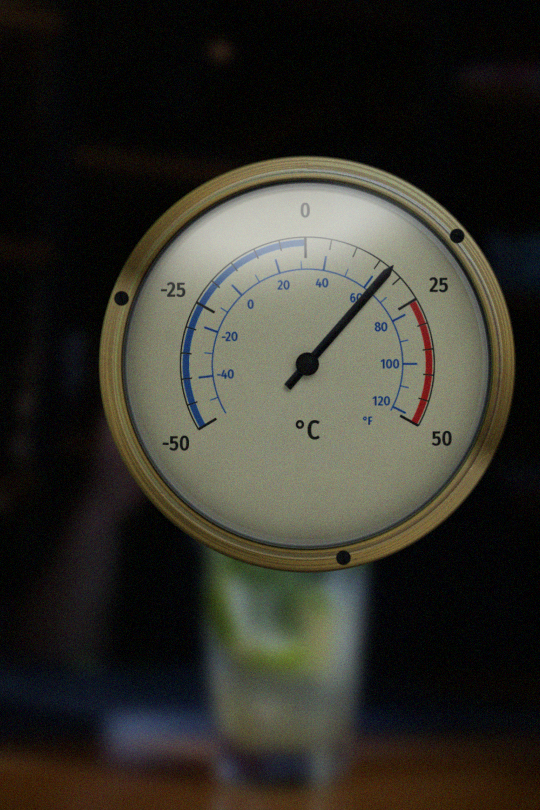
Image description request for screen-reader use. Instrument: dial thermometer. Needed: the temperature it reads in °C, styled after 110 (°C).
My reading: 17.5 (°C)
